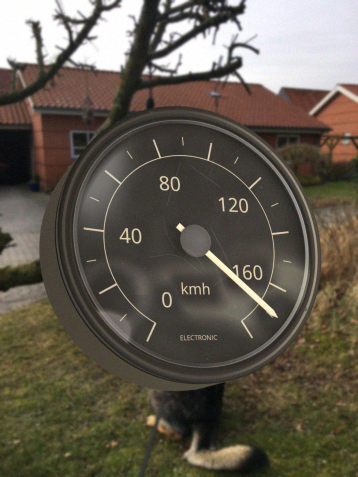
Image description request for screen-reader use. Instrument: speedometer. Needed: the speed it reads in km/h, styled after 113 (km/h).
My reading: 170 (km/h)
